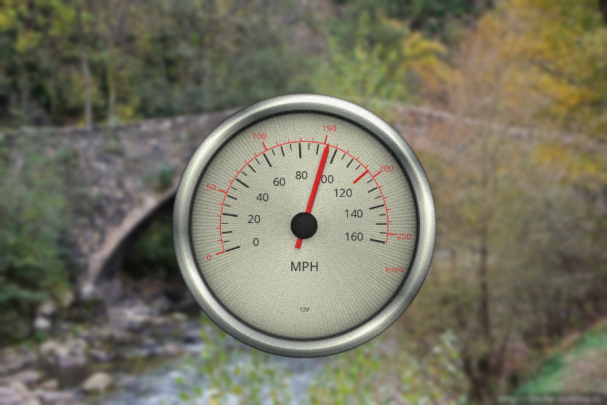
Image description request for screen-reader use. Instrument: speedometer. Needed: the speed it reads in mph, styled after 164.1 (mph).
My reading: 95 (mph)
